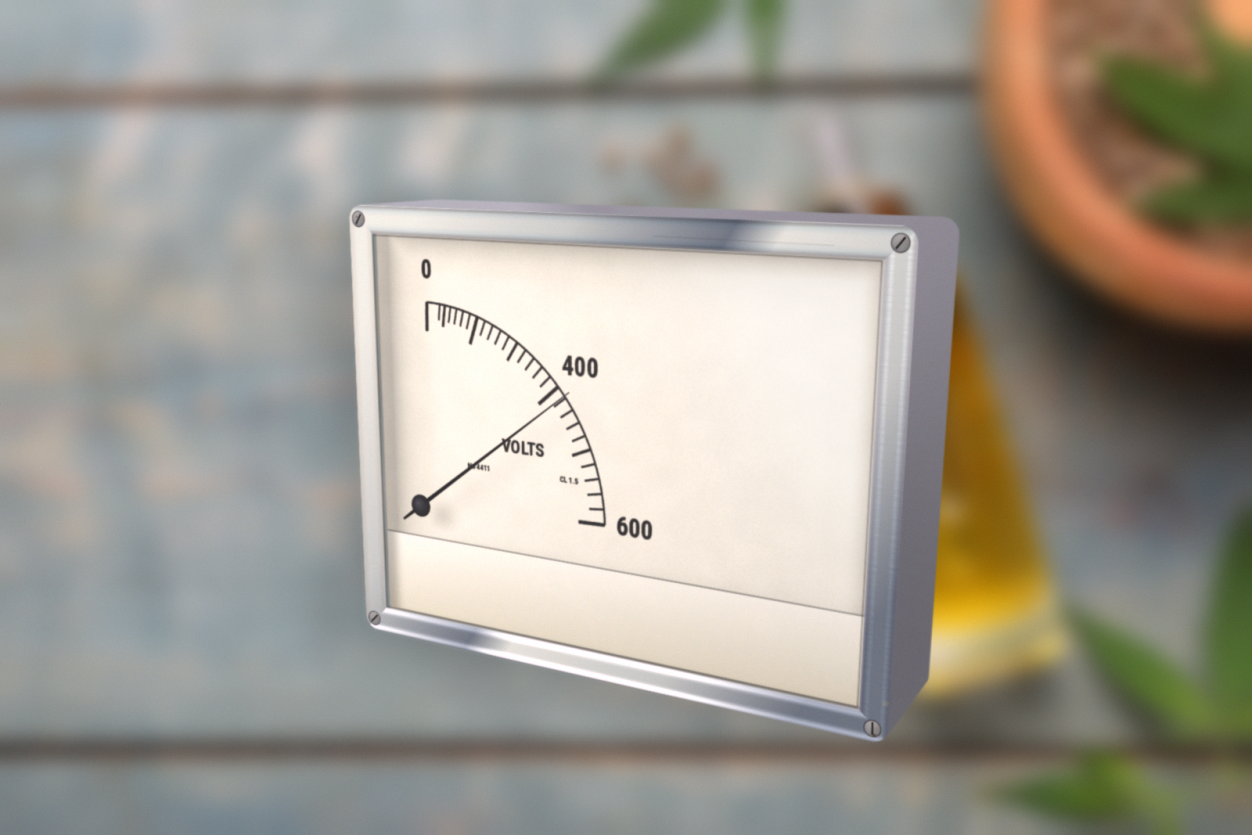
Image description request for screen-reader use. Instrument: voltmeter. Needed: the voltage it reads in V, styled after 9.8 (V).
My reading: 420 (V)
